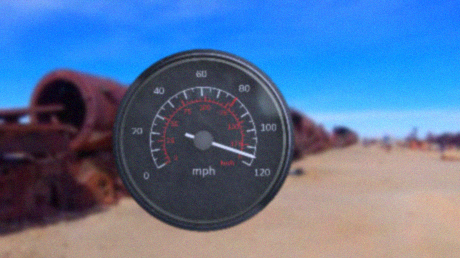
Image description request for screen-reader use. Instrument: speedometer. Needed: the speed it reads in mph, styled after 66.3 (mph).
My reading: 115 (mph)
